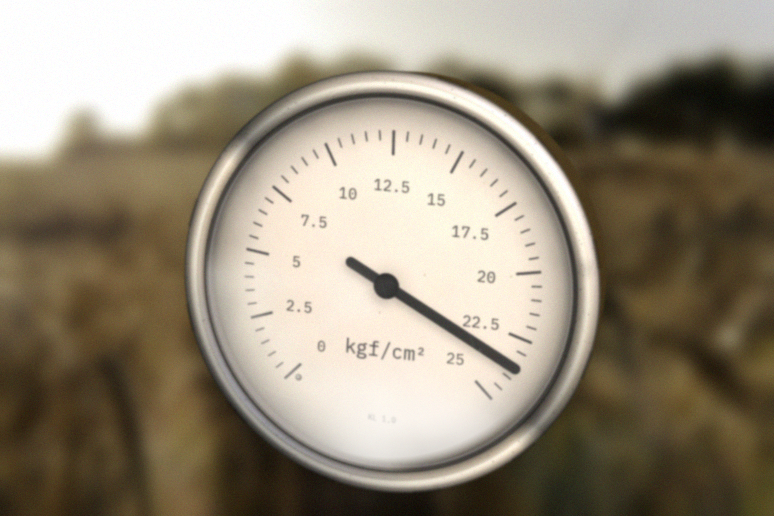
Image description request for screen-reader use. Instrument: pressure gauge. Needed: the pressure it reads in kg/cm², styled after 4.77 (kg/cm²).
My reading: 23.5 (kg/cm²)
